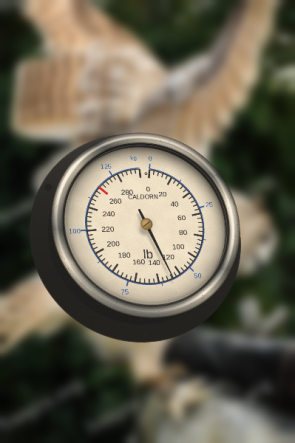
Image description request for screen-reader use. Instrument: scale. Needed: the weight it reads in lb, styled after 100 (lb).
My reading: 128 (lb)
